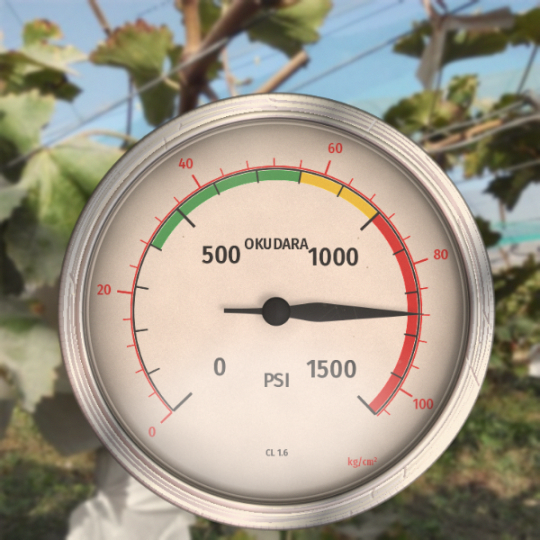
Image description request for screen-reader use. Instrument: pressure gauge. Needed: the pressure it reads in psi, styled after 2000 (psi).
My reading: 1250 (psi)
